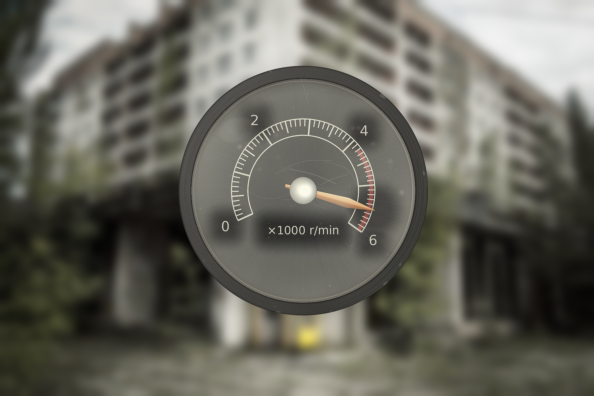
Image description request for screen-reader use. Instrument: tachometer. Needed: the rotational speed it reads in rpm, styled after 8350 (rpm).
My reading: 5500 (rpm)
